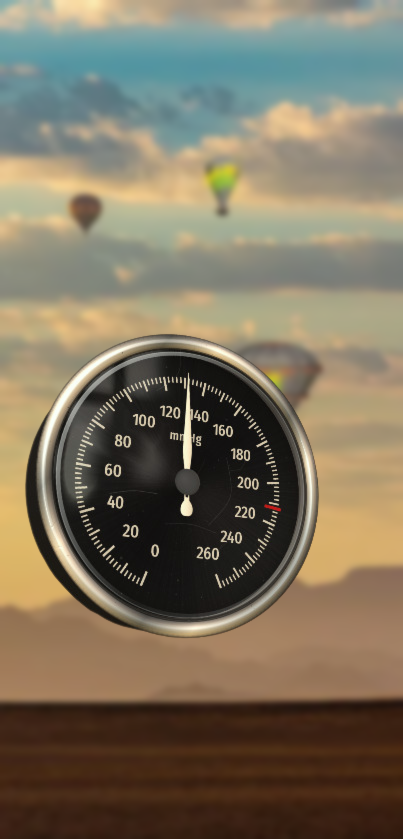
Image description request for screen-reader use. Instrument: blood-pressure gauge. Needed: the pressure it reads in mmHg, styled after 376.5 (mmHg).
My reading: 130 (mmHg)
